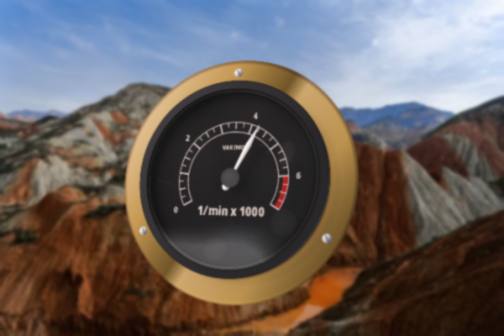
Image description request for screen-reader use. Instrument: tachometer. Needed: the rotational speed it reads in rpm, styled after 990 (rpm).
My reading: 4250 (rpm)
